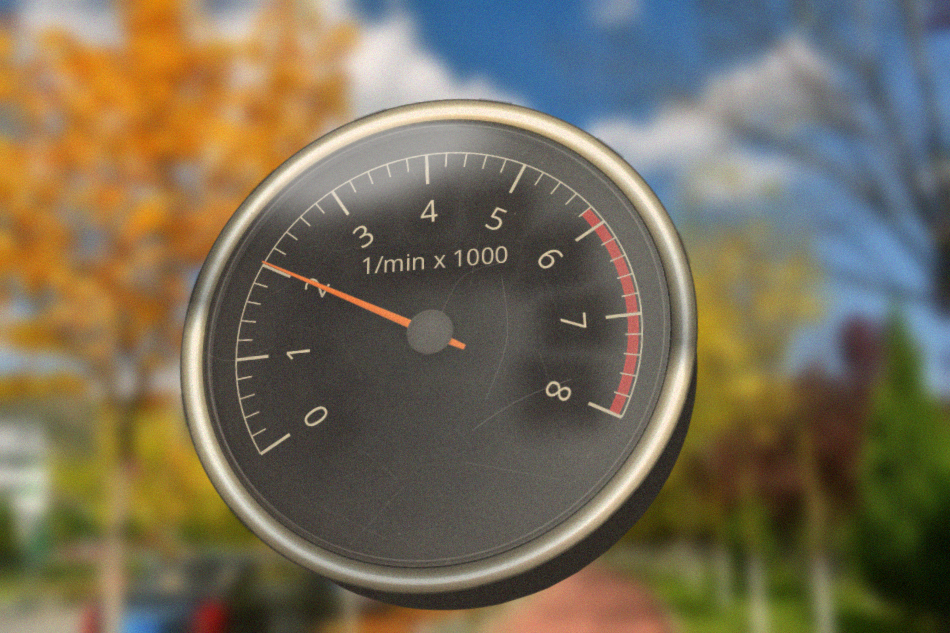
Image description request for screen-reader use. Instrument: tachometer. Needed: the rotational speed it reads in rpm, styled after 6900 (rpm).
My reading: 2000 (rpm)
